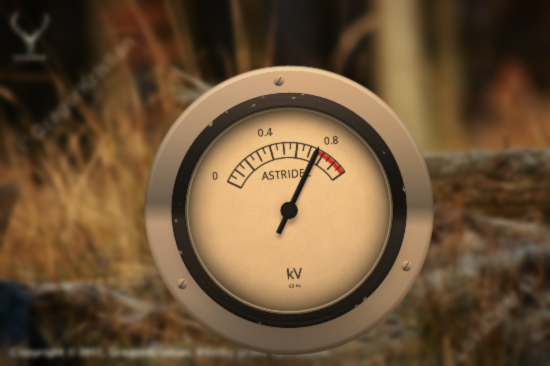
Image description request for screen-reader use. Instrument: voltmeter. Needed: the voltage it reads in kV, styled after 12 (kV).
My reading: 0.75 (kV)
